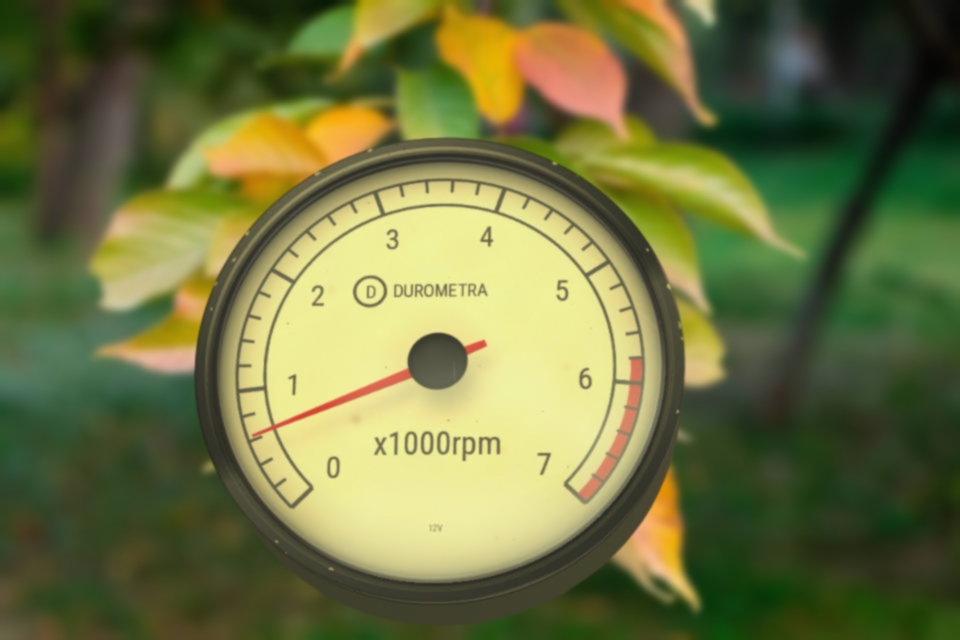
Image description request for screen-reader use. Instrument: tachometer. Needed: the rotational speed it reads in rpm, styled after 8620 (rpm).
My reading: 600 (rpm)
